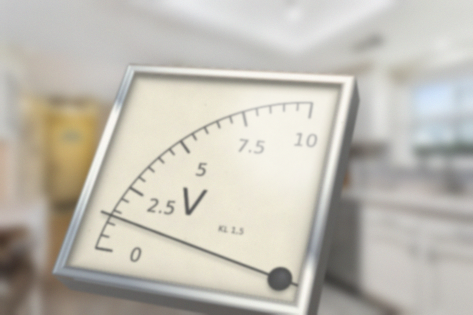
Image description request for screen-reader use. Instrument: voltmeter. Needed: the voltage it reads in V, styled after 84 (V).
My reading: 1.25 (V)
